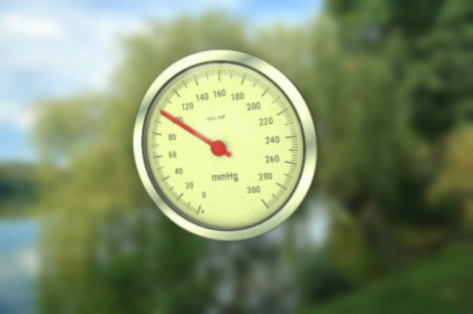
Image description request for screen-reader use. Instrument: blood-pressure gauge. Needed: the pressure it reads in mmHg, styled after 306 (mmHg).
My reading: 100 (mmHg)
